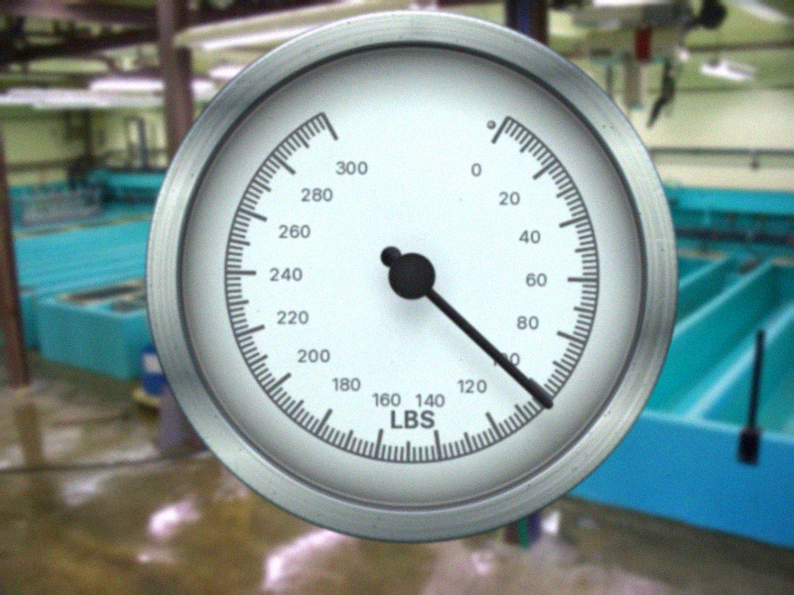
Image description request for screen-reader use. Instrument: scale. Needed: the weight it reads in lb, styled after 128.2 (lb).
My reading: 102 (lb)
